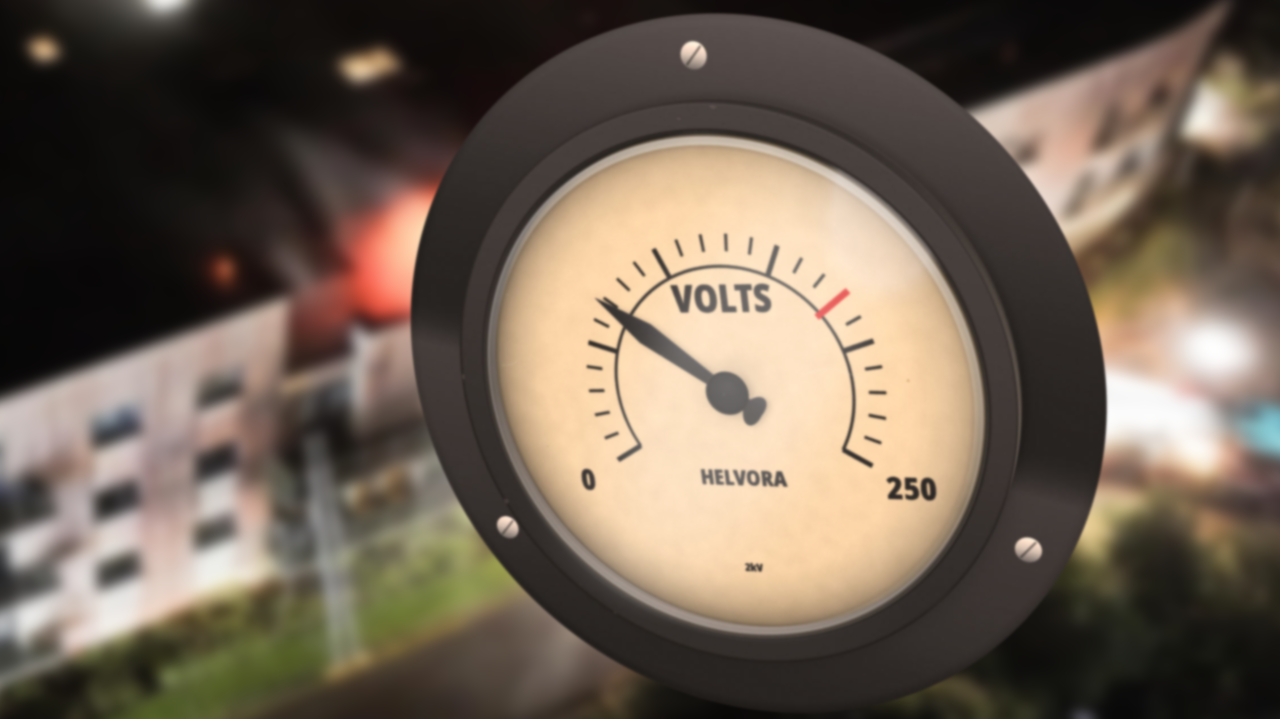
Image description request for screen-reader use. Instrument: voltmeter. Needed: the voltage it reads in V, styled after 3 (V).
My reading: 70 (V)
